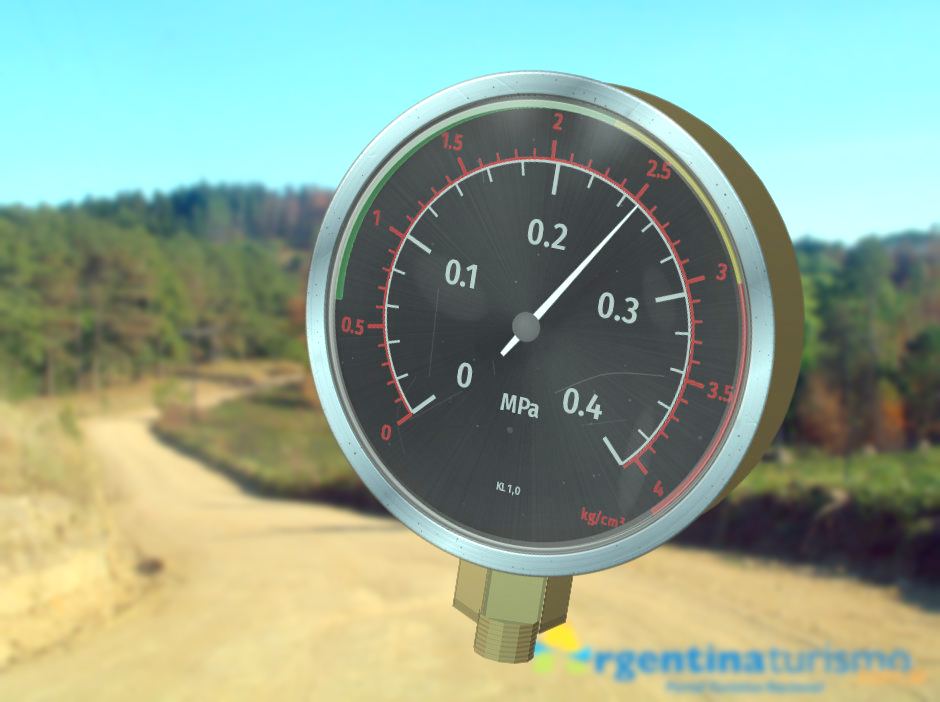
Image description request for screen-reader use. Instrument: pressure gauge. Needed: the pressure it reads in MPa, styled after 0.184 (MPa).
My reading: 0.25 (MPa)
